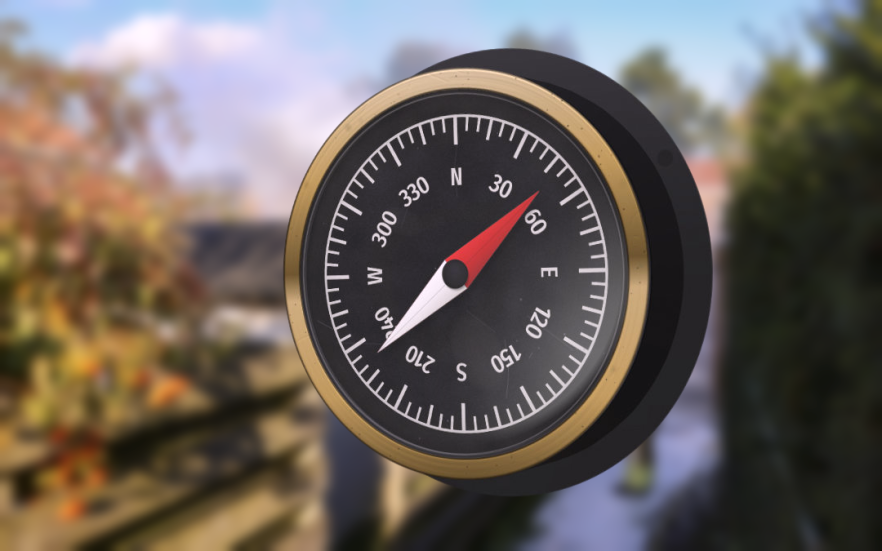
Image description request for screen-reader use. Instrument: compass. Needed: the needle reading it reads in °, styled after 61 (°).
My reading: 50 (°)
